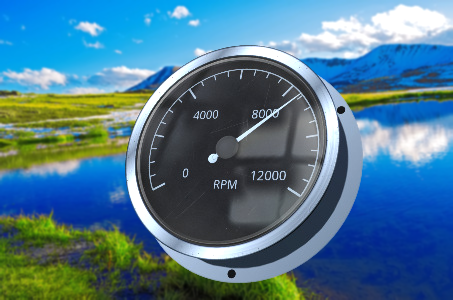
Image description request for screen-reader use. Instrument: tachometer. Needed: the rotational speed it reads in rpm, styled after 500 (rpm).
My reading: 8500 (rpm)
